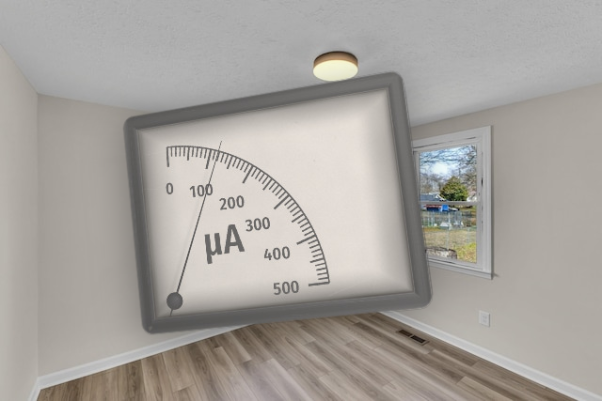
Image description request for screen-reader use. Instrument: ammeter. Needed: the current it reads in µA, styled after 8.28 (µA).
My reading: 120 (µA)
